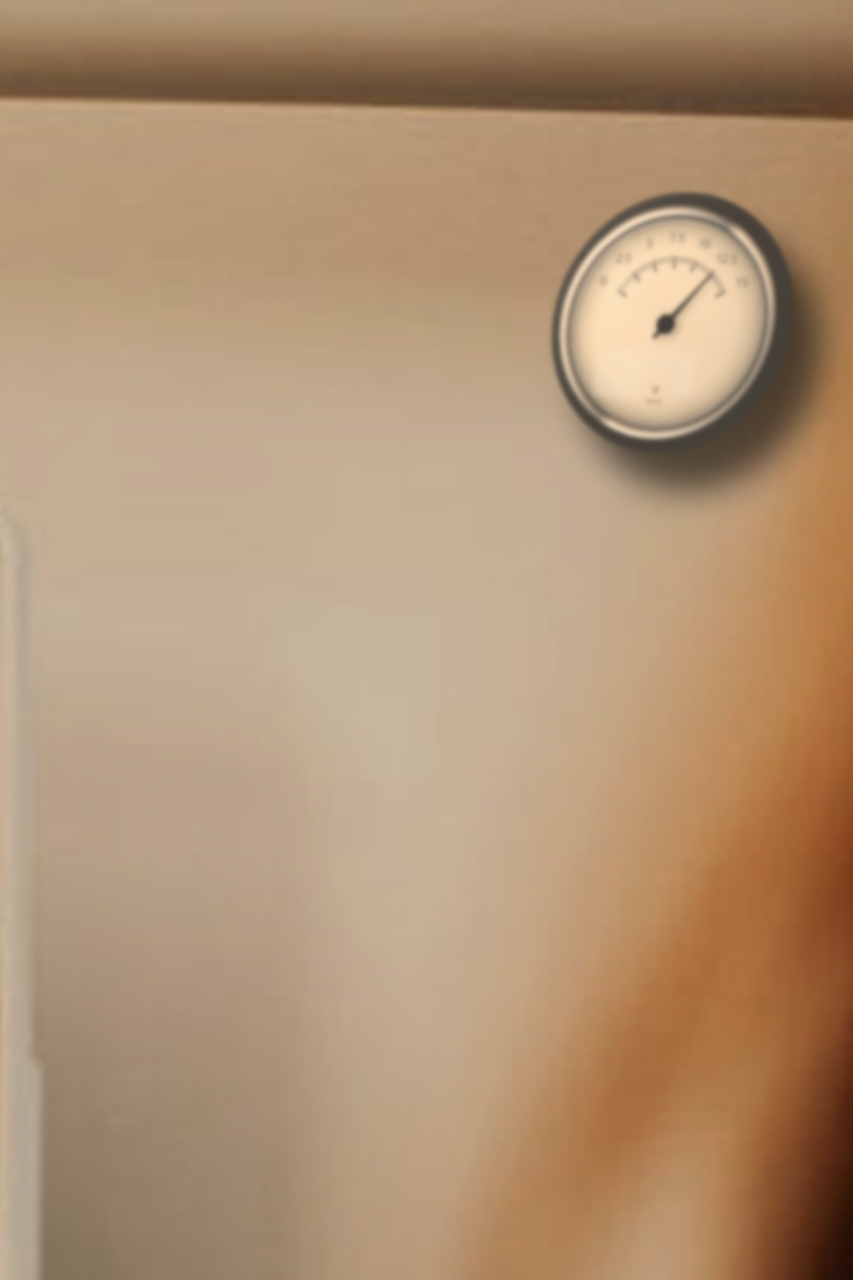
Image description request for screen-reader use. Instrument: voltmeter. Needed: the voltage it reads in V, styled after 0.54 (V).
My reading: 12.5 (V)
